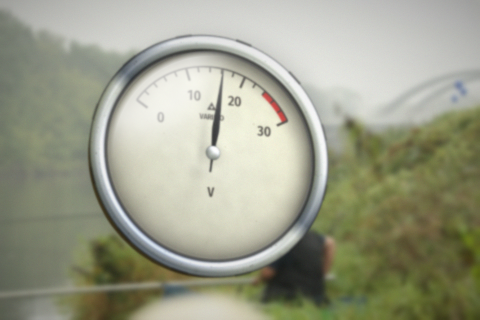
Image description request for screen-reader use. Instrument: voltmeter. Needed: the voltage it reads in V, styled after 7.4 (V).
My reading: 16 (V)
